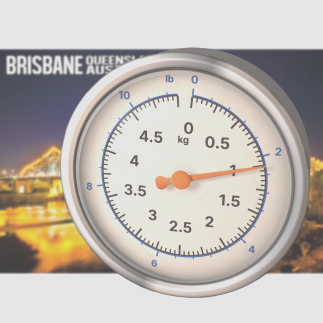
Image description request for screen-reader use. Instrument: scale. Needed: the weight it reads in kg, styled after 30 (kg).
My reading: 1 (kg)
